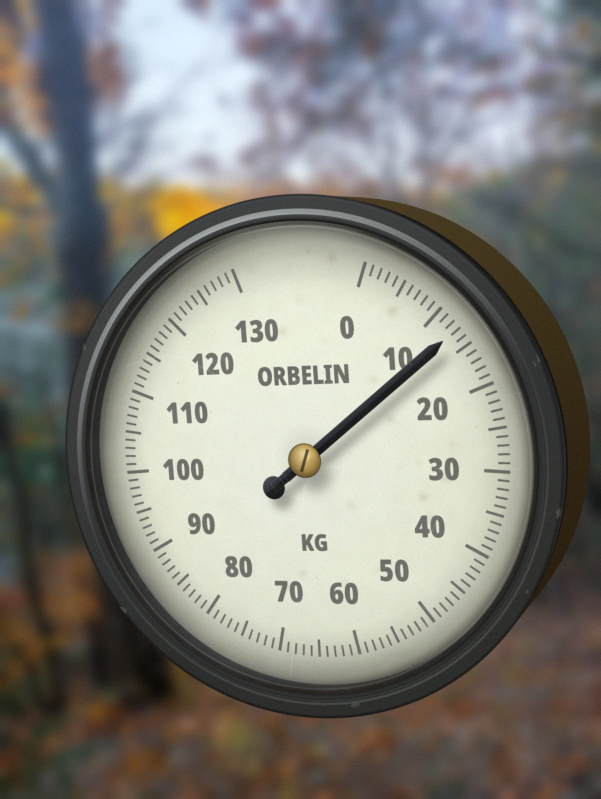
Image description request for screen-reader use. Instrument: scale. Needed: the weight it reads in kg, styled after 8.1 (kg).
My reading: 13 (kg)
